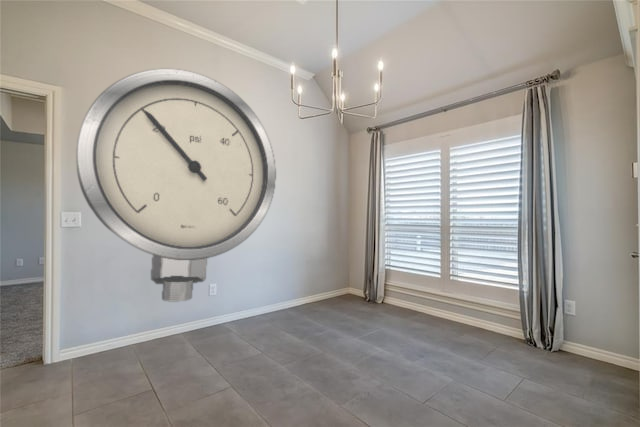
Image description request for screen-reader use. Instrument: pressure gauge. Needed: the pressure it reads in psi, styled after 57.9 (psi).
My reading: 20 (psi)
